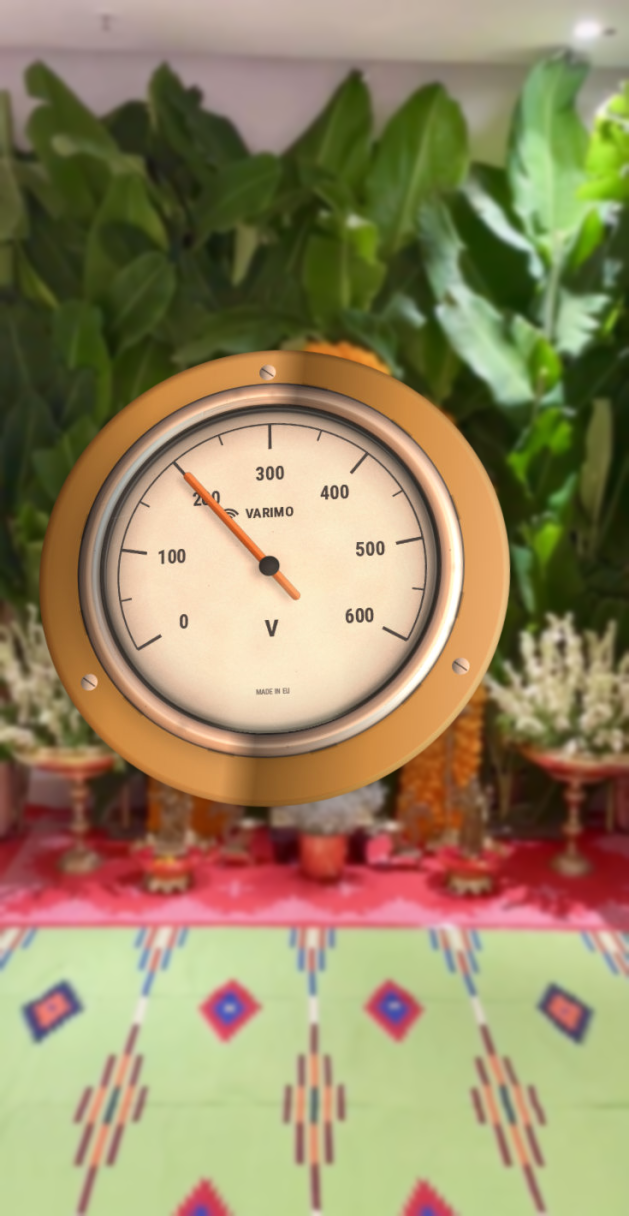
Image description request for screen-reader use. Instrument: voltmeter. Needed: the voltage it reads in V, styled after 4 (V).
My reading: 200 (V)
